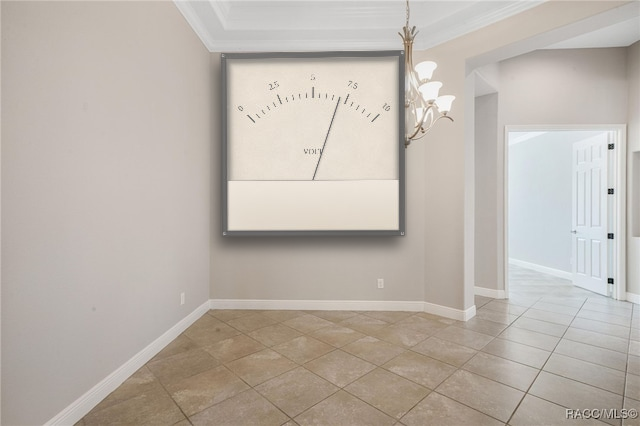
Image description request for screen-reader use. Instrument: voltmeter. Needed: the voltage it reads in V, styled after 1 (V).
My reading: 7 (V)
